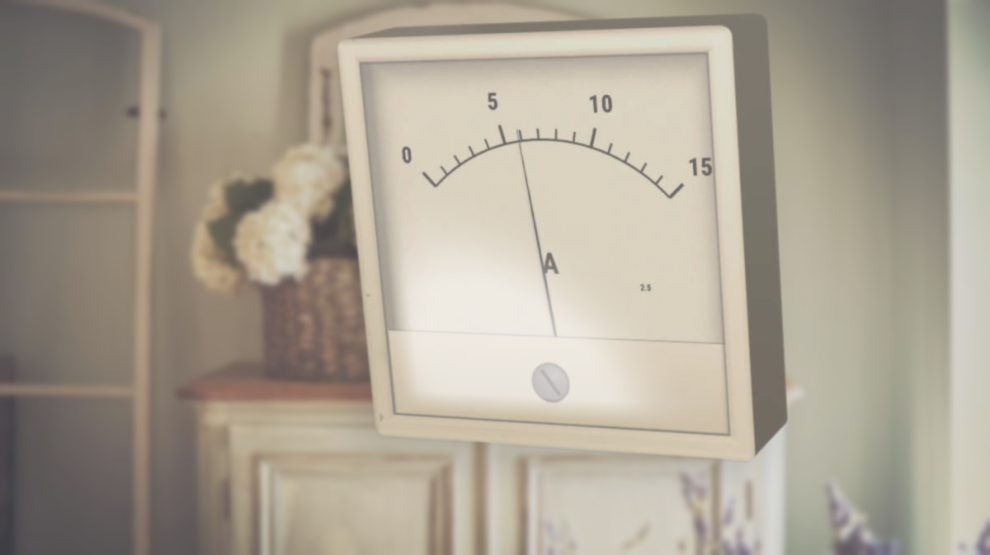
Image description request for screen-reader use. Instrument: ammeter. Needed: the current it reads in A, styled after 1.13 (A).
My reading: 6 (A)
